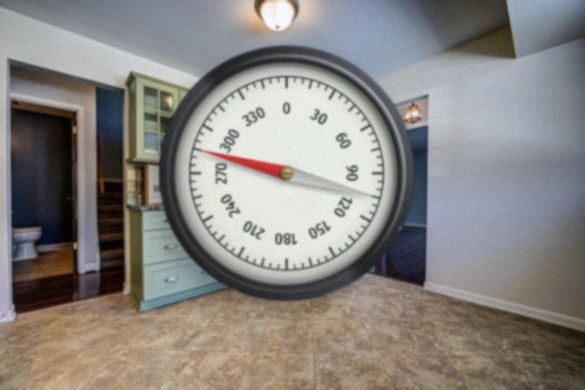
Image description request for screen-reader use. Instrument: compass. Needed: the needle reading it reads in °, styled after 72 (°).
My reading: 285 (°)
